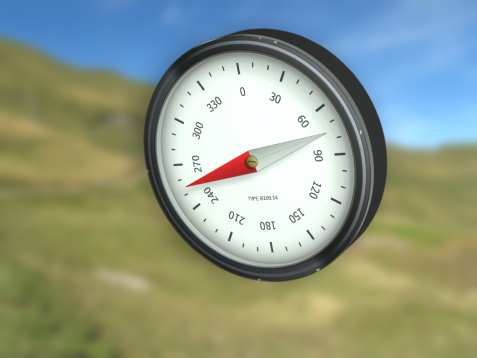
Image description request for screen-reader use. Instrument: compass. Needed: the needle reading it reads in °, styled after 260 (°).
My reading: 255 (°)
